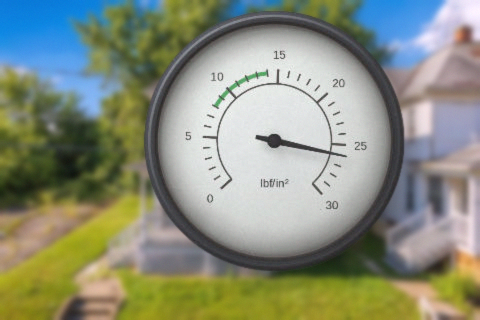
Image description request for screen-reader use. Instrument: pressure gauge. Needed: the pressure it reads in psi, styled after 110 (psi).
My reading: 26 (psi)
